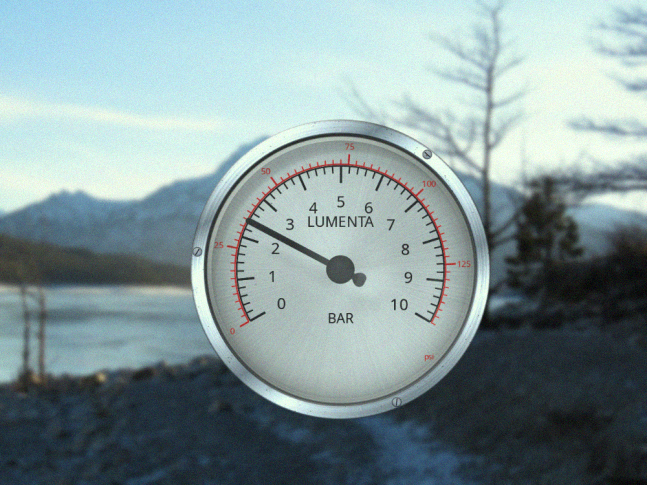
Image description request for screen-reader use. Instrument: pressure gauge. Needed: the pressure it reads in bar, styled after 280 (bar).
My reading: 2.4 (bar)
